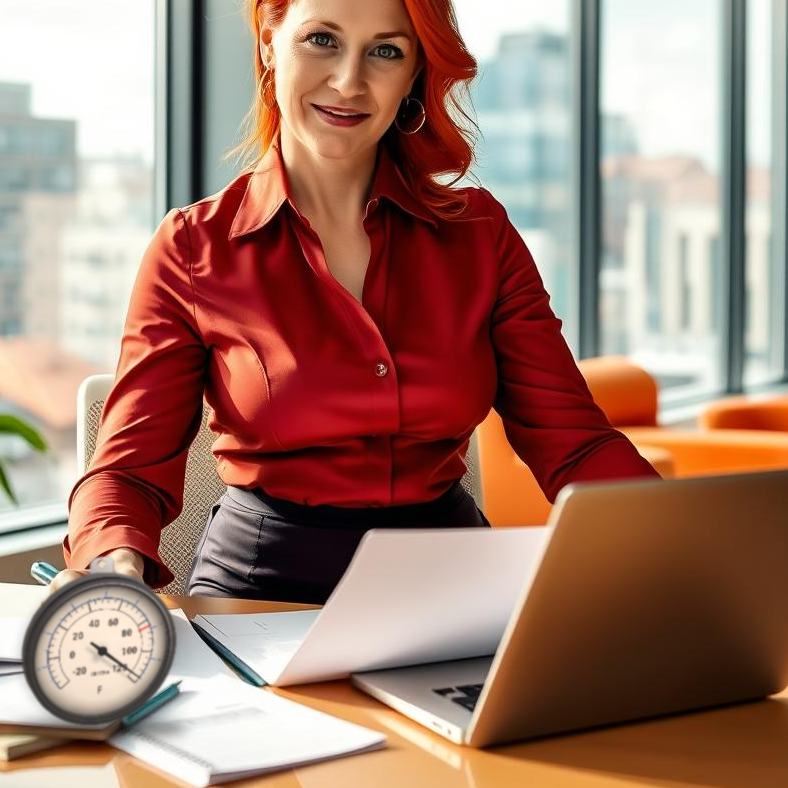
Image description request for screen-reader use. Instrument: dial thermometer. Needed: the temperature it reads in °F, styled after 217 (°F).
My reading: 116 (°F)
